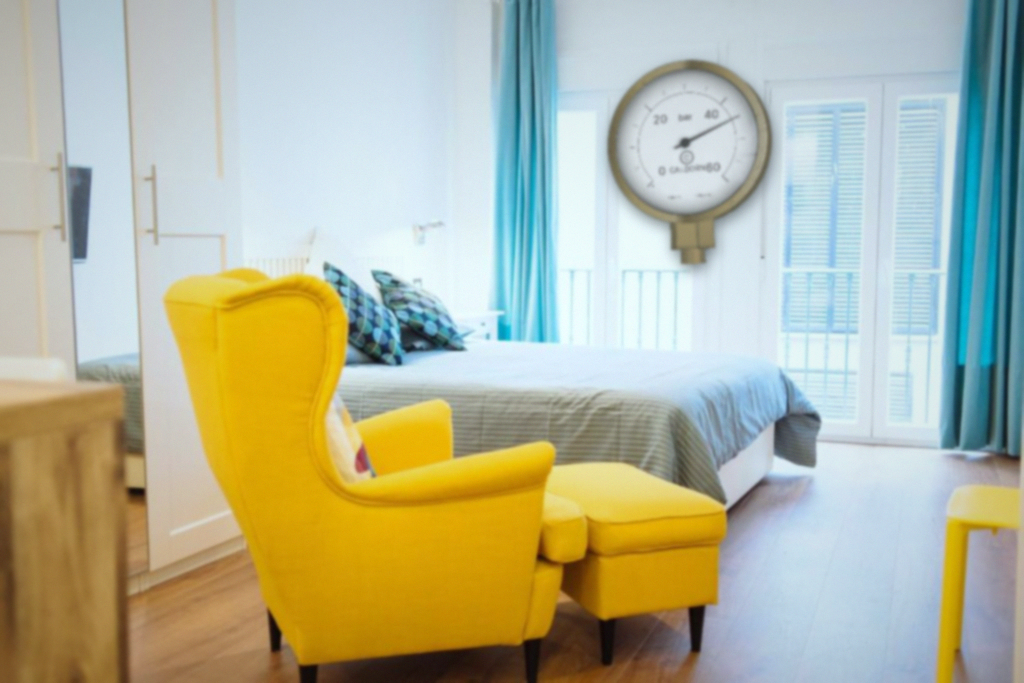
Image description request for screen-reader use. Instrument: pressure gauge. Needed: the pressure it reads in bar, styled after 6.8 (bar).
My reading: 45 (bar)
